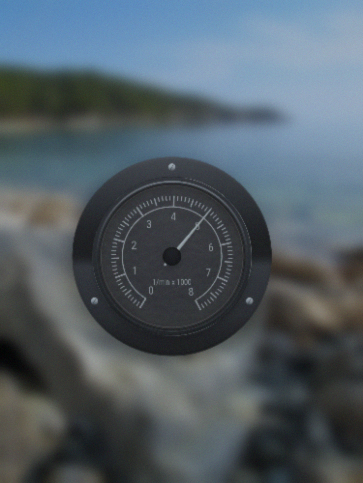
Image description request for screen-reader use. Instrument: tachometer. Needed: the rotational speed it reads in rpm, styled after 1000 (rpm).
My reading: 5000 (rpm)
